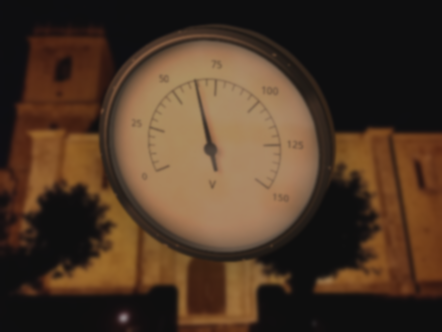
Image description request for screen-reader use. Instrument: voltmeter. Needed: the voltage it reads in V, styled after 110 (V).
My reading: 65 (V)
